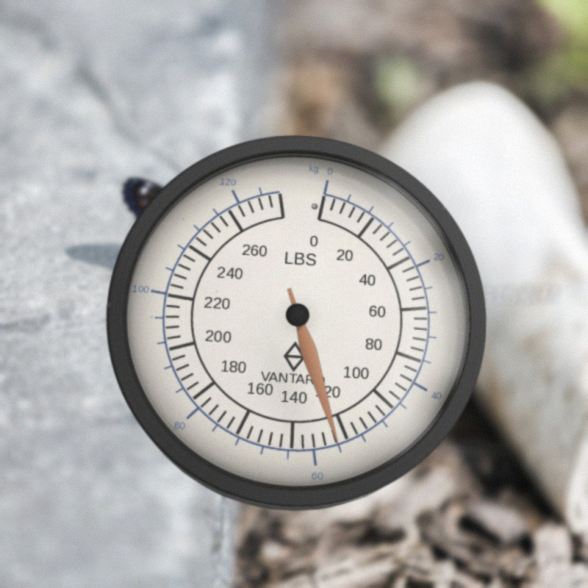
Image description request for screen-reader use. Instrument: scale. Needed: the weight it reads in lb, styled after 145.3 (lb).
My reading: 124 (lb)
